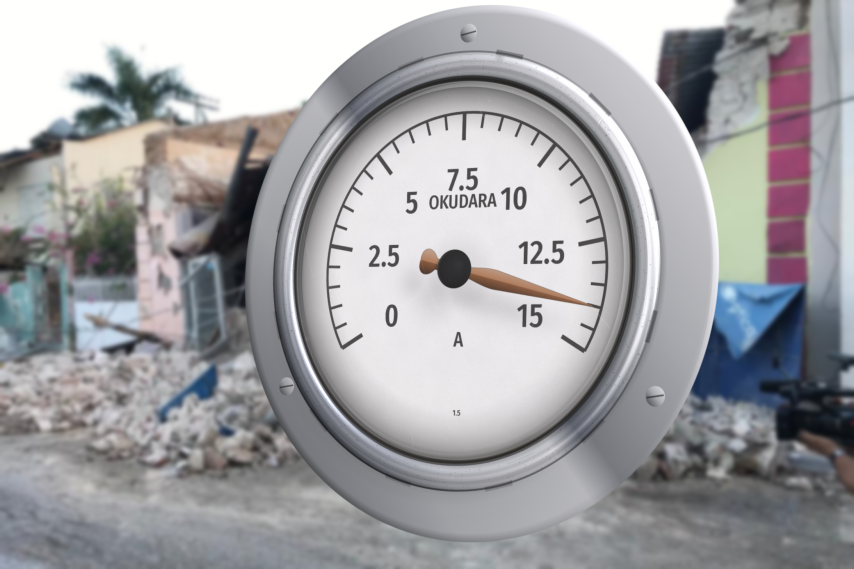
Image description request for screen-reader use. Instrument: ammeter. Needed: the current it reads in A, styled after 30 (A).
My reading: 14 (A)
